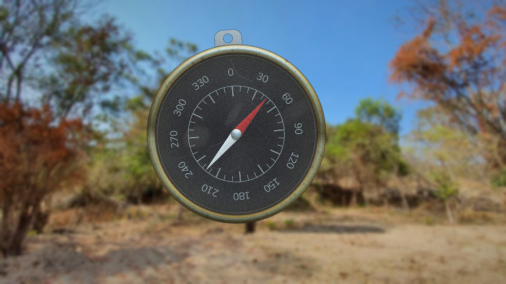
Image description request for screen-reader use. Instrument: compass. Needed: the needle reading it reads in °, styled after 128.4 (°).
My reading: 45 (°)
